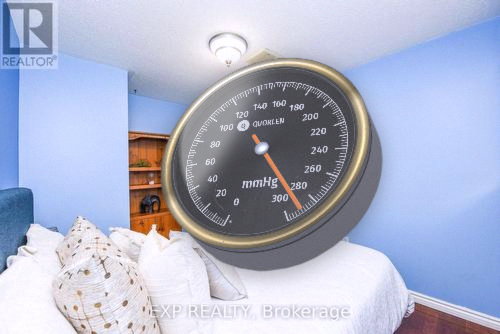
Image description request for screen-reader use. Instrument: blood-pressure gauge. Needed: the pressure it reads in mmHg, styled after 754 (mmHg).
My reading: 290 (mmHg)
